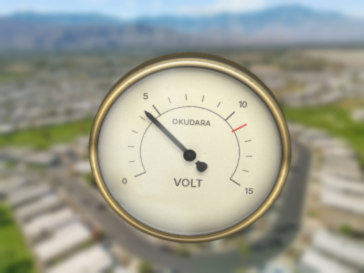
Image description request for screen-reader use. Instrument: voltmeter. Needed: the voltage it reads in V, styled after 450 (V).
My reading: 4.5 (V)
